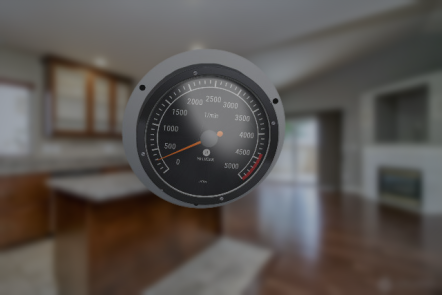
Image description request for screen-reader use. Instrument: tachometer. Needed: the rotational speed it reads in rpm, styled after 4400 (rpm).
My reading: 300 (rpm)
